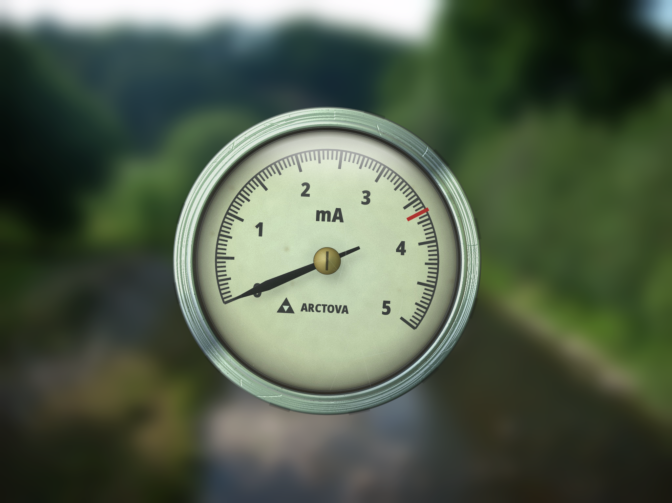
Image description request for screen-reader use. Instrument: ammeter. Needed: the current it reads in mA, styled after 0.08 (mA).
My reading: 0 (mA)
